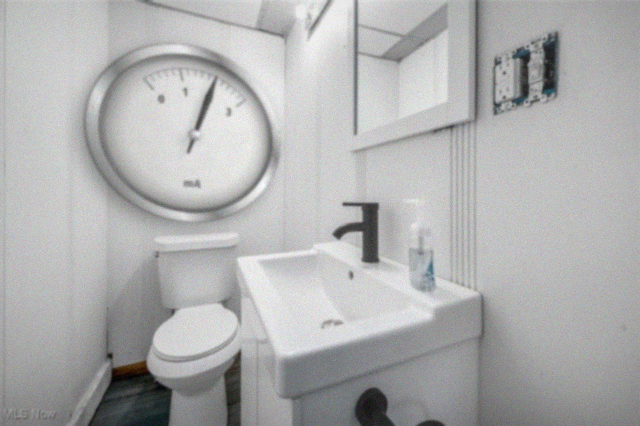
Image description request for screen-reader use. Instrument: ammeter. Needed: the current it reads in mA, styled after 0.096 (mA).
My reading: 2 (mA)
